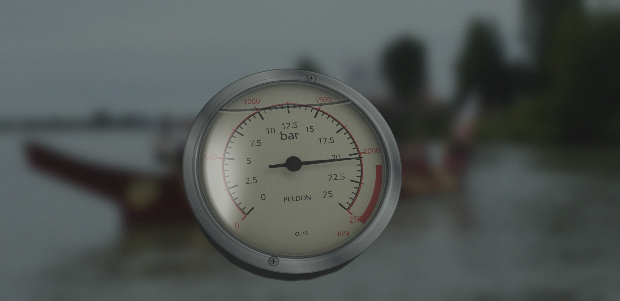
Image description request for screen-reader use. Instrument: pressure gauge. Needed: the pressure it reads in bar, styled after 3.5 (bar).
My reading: 20.5 (bar)
